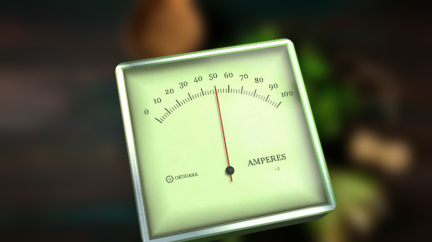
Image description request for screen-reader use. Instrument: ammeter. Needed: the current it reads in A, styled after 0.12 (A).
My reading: 50 (A)
